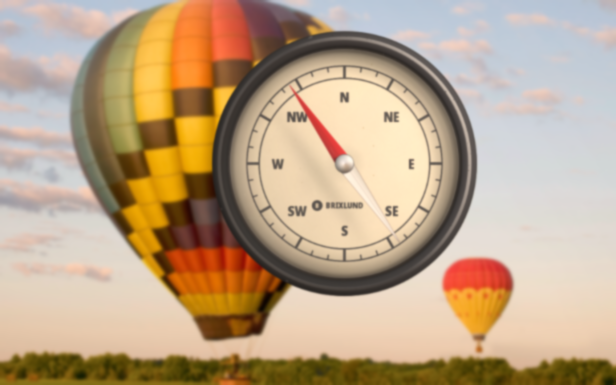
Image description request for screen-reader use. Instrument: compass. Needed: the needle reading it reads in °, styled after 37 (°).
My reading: 325 (°)
